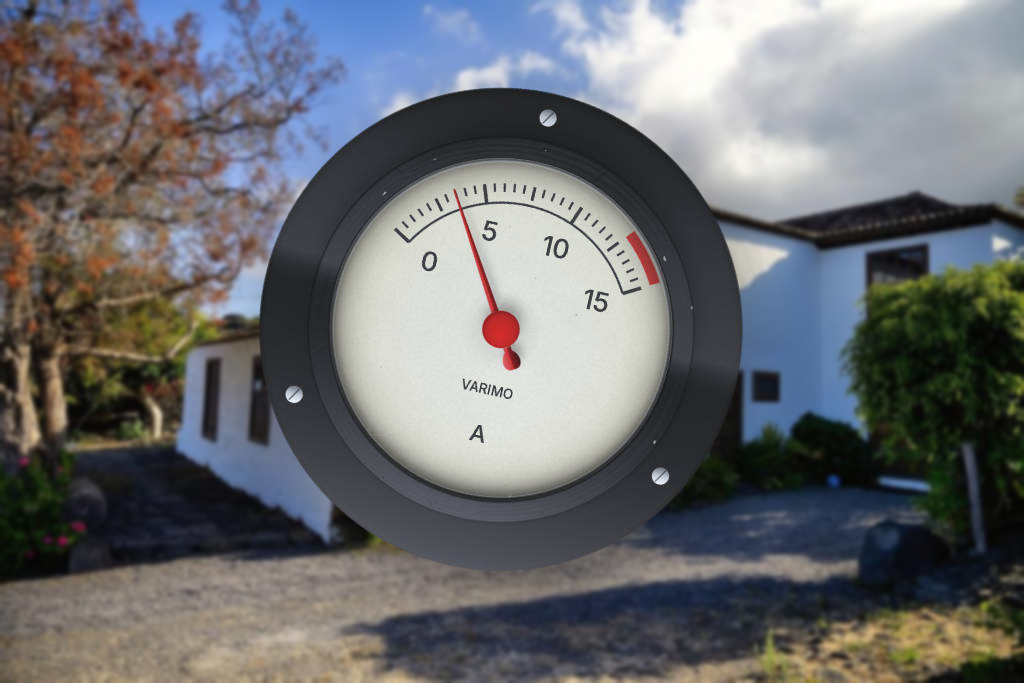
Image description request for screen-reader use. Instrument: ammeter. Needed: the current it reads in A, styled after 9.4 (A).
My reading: 3.5 (A)
